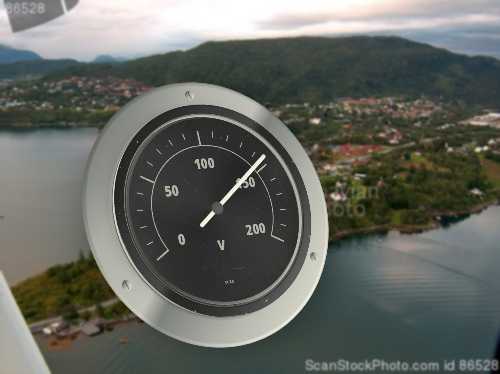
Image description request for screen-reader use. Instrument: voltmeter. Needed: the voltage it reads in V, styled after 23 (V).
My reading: 145 (V)
